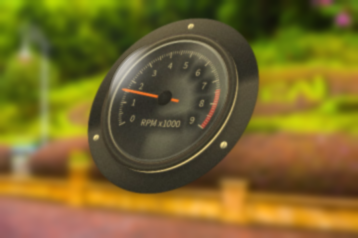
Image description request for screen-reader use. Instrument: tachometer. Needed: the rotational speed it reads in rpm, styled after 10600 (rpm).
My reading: 1500 (rpm)
